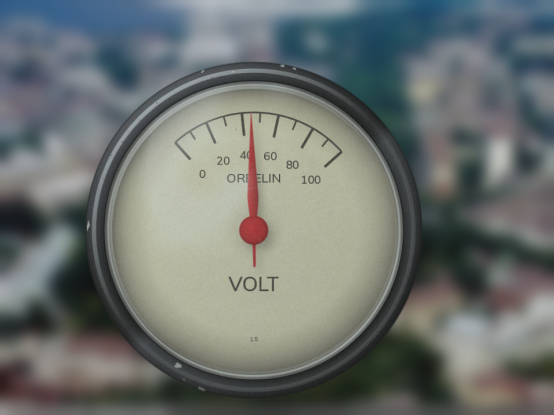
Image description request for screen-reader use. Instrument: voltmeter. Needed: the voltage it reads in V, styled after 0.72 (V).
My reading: 45 (V)
